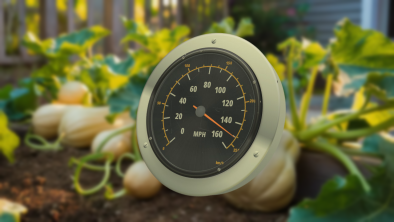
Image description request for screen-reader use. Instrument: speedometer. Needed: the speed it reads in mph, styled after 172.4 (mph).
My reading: 150 (mph)
